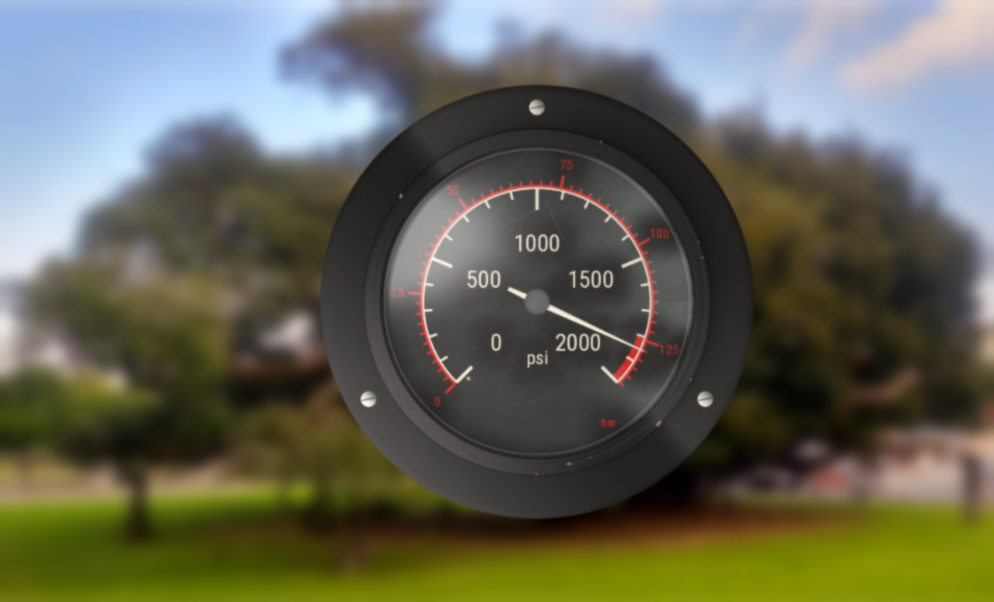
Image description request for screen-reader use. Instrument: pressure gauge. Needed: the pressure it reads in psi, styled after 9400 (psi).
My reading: 1850 (psi)
